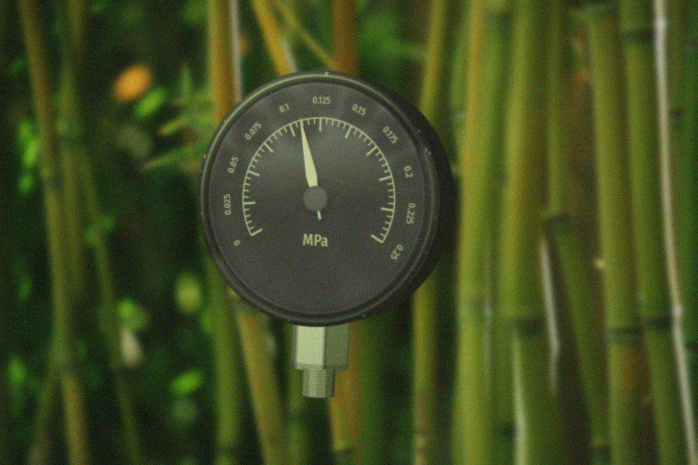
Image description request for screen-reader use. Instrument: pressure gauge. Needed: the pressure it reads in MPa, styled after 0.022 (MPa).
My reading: 0.11 (MPa)
